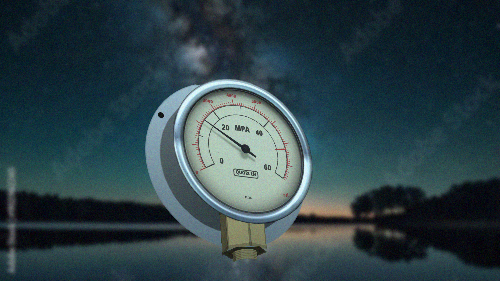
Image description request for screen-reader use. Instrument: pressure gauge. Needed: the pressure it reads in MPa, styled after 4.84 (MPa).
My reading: 15 (MPa)
